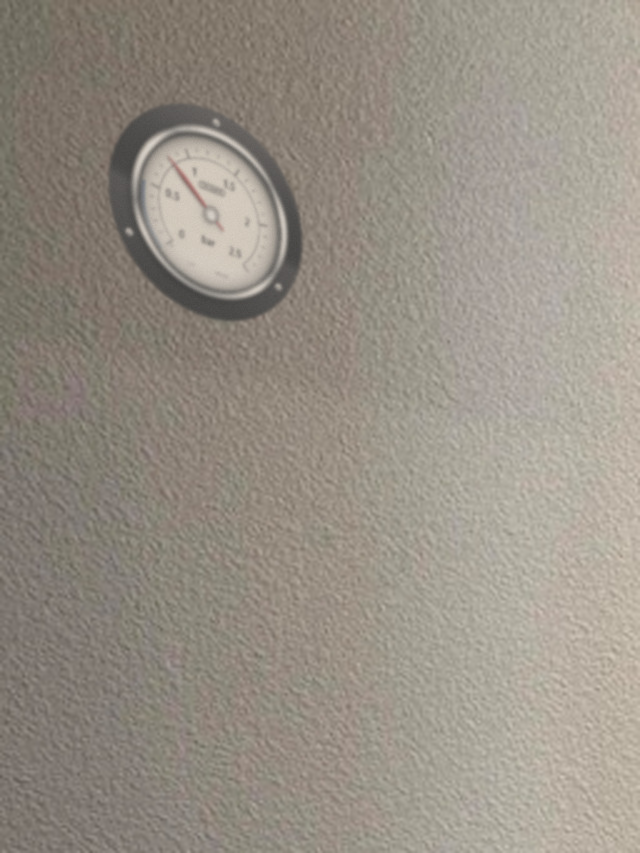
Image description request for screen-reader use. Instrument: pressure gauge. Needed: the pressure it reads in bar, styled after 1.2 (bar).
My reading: 0.8 (bar)
